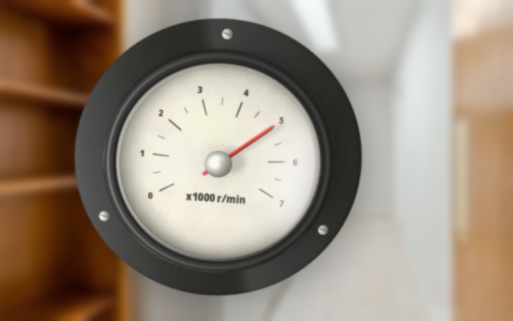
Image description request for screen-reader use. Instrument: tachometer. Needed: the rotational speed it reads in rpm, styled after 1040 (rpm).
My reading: 5000 (rpm)
